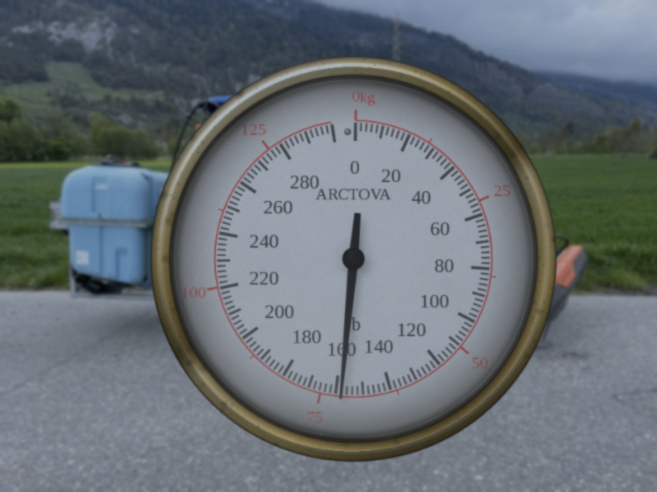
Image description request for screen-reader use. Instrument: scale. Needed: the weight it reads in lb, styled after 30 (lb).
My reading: 158 (lb)
